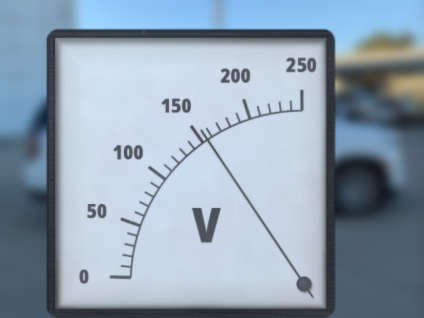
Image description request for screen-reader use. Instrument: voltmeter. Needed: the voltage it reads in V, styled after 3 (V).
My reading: 155 (V)
